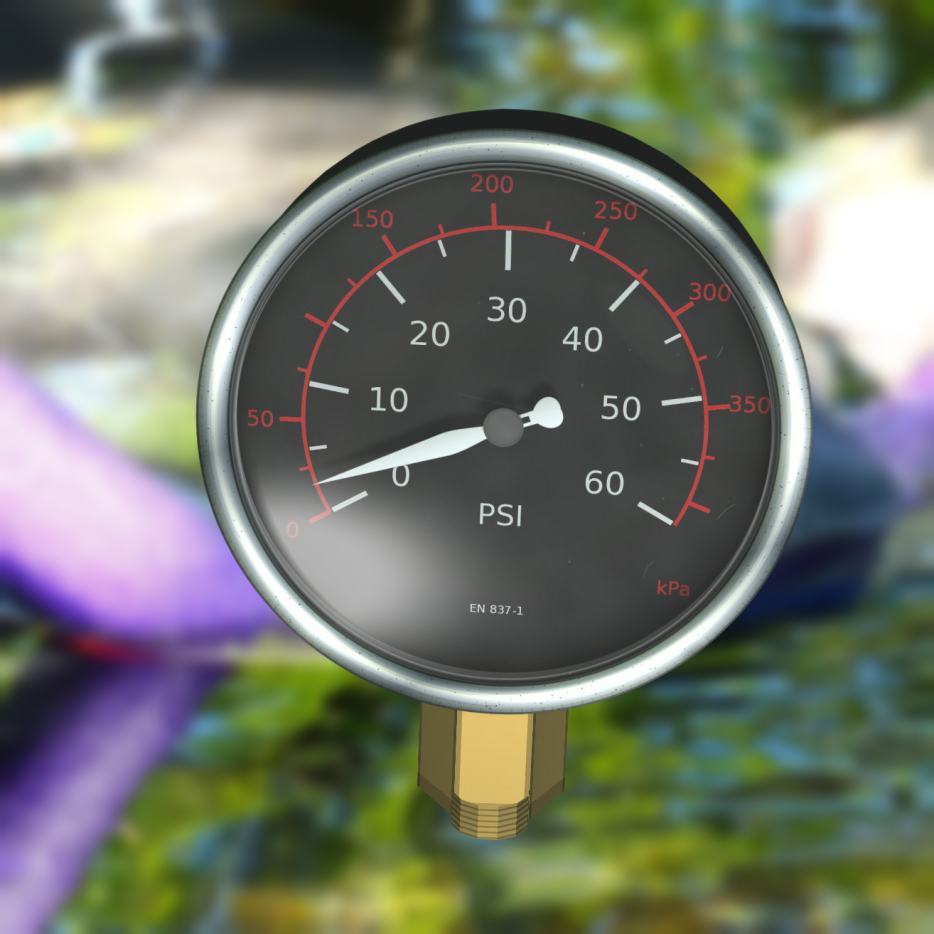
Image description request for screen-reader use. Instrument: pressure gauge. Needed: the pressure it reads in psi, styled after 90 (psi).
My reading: 2.5 (psi)
